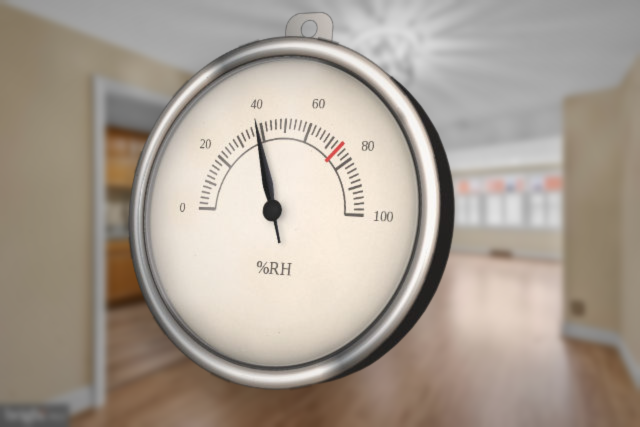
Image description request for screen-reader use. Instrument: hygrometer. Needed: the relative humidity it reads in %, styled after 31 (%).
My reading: 40 (%)
